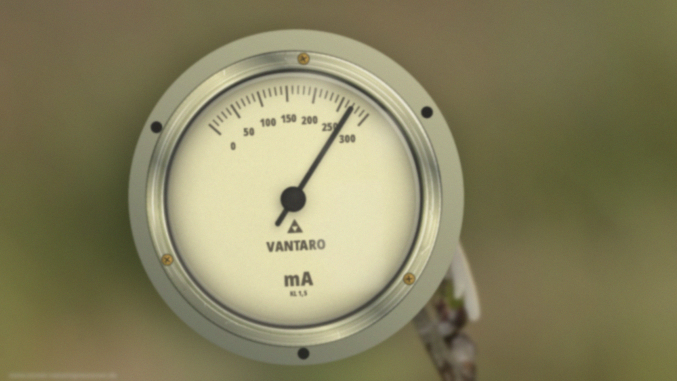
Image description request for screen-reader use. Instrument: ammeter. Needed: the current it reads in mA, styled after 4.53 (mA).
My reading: 270 (mA)
